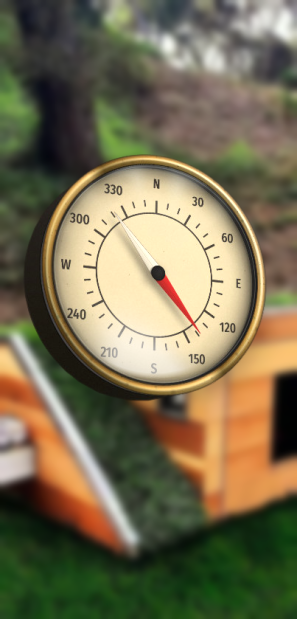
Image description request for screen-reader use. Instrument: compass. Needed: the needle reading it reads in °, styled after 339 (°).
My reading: 140 (°)
